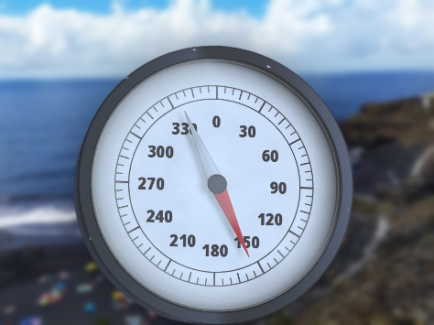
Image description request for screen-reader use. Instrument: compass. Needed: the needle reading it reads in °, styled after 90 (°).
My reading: 155 (°)
